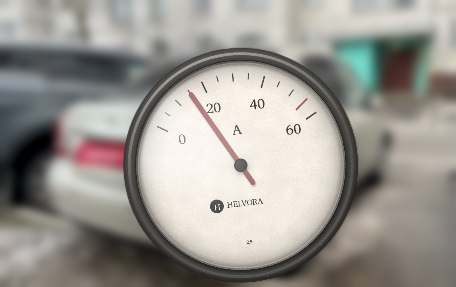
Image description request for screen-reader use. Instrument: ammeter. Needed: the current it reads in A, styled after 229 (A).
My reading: 15 (A)
